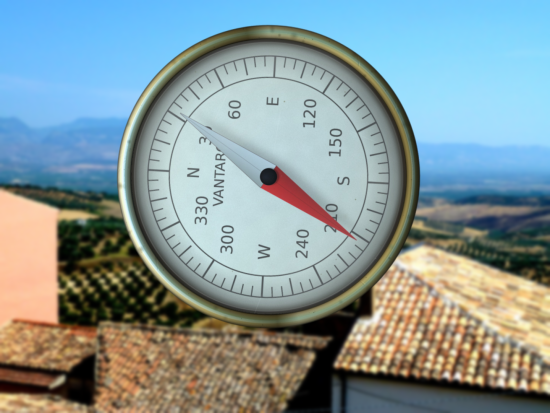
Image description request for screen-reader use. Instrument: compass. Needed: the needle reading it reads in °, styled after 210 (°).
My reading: 212.5 (°)
